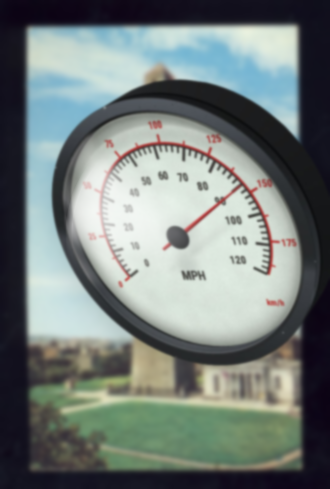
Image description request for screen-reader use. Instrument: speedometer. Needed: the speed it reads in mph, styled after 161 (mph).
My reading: 90 (mph)
